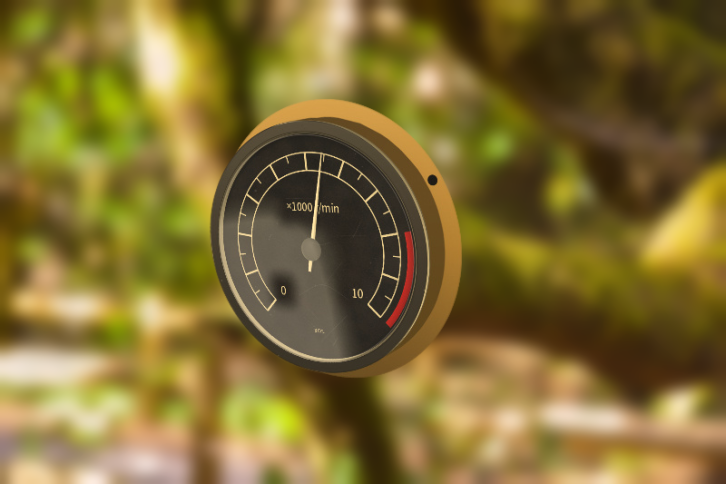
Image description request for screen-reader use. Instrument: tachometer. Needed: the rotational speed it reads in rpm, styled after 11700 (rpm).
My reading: 5500 (rpm)
